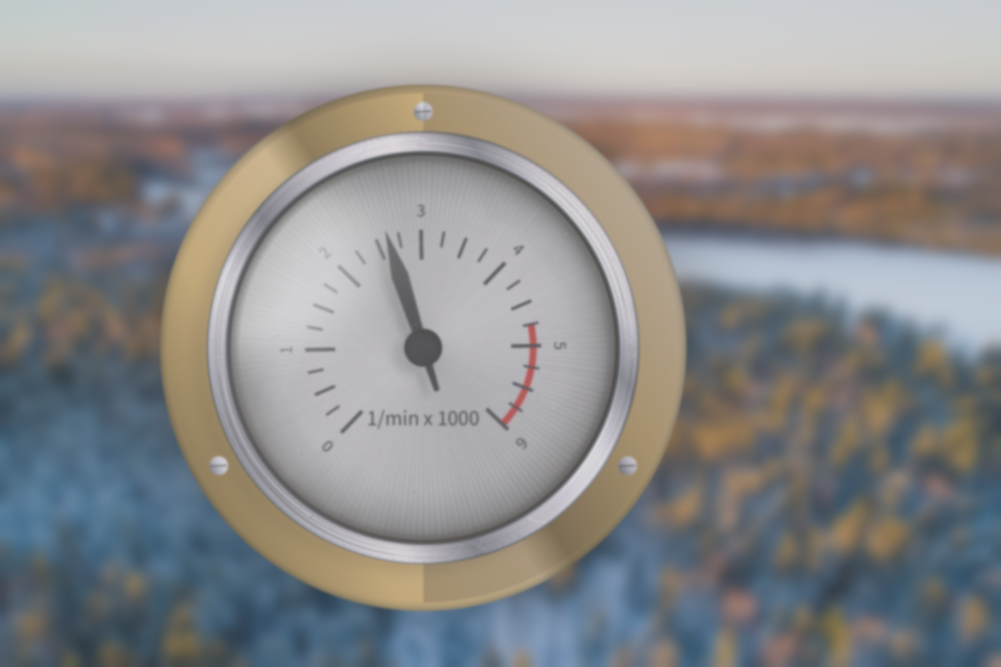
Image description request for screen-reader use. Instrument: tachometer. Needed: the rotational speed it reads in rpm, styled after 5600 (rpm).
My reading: 2625 (rpm)
